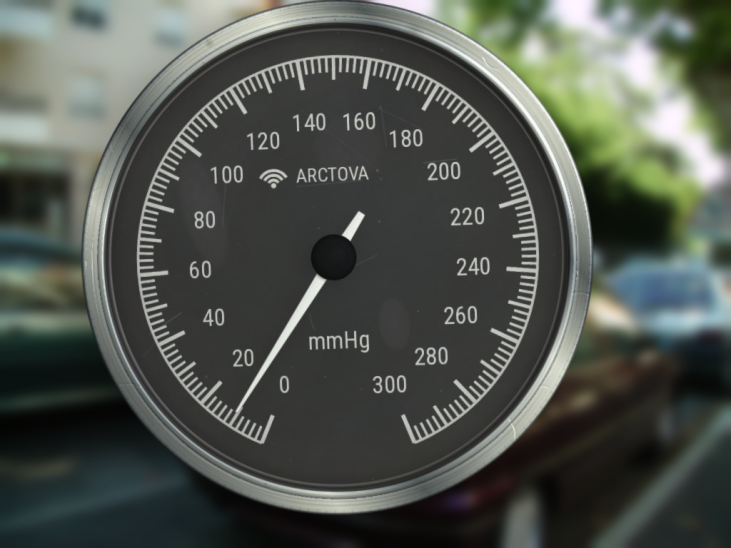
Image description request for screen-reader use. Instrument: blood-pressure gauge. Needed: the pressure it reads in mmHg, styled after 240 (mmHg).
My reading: 10 (mmHg)
